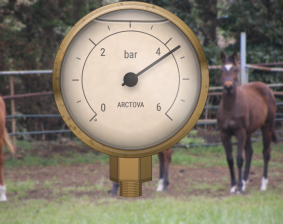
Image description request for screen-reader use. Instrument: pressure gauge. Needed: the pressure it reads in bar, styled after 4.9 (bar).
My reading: 4.25 (bar)
